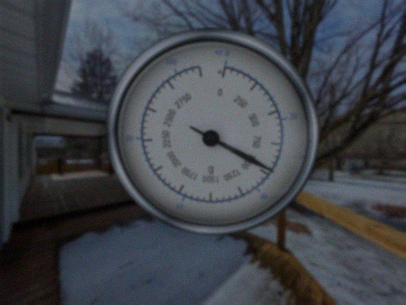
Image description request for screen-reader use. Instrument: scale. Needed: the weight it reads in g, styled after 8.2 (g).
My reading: 950 (g)
